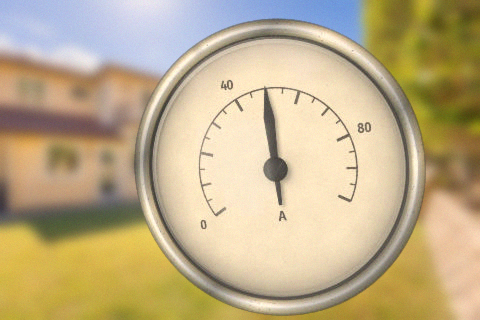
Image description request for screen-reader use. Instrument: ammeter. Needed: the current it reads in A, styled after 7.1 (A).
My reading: 50 (A)
